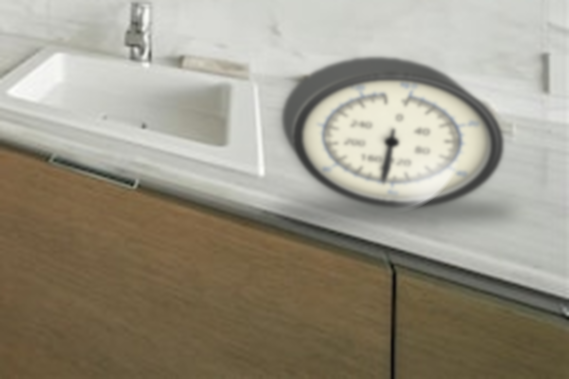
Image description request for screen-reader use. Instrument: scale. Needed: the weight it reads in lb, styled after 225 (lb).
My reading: 140 (lb)
